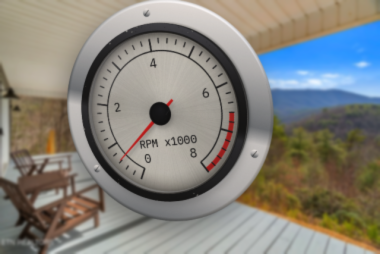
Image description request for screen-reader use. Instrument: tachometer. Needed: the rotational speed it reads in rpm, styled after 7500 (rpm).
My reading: 600 (rpm)
